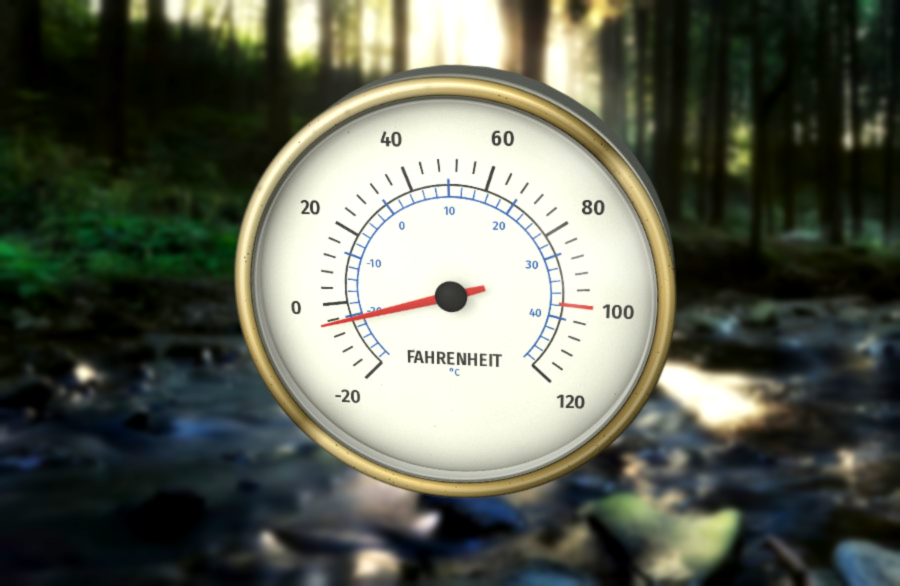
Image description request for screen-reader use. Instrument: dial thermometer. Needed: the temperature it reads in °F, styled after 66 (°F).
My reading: -4 (°F)
